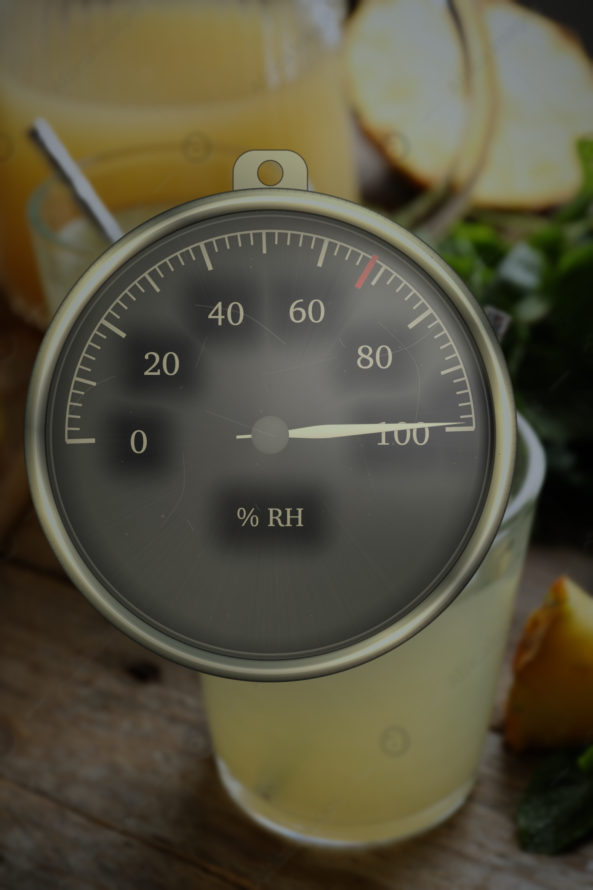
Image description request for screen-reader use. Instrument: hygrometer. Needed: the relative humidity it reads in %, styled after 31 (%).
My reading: 99 (%)
